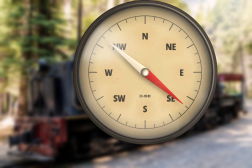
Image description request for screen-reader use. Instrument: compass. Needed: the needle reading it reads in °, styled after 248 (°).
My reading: 130 (°)
